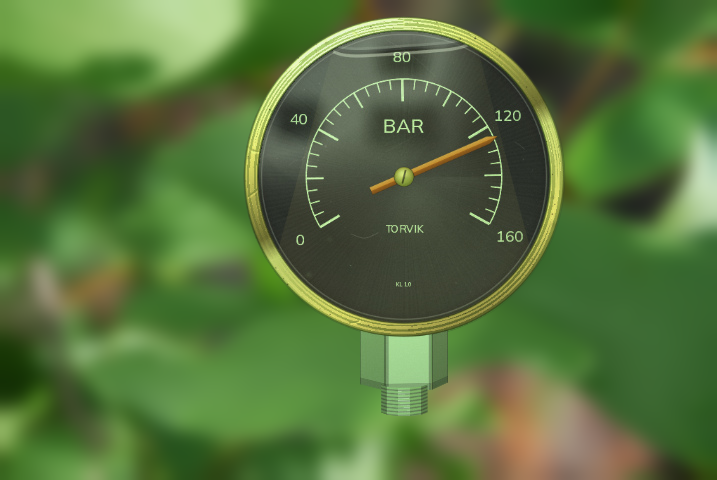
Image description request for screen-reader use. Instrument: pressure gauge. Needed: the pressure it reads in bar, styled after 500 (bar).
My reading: 125 (bar)
